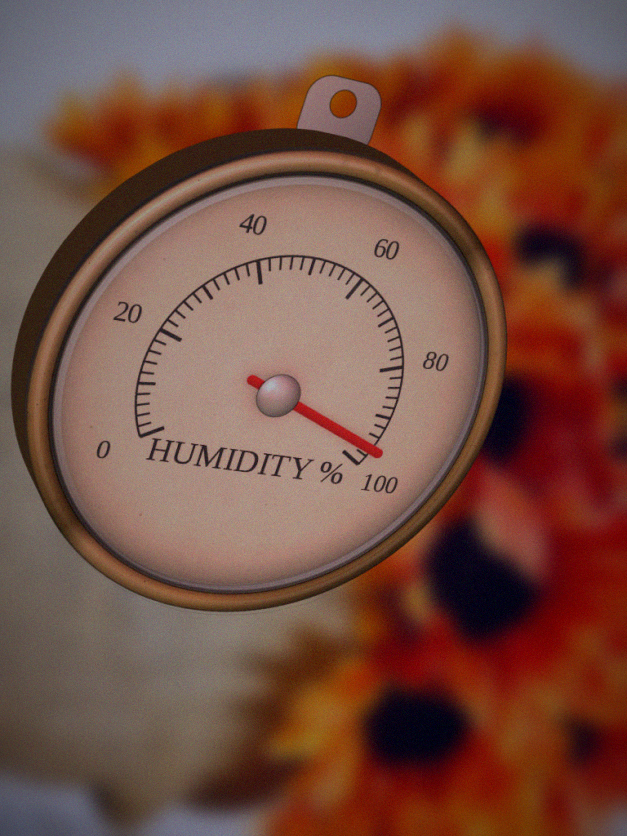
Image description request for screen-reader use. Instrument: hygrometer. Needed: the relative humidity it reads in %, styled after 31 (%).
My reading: 96 (%)
